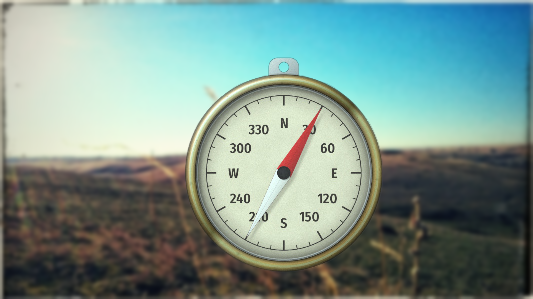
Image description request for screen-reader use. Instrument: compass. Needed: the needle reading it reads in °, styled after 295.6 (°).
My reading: 30 (°)
